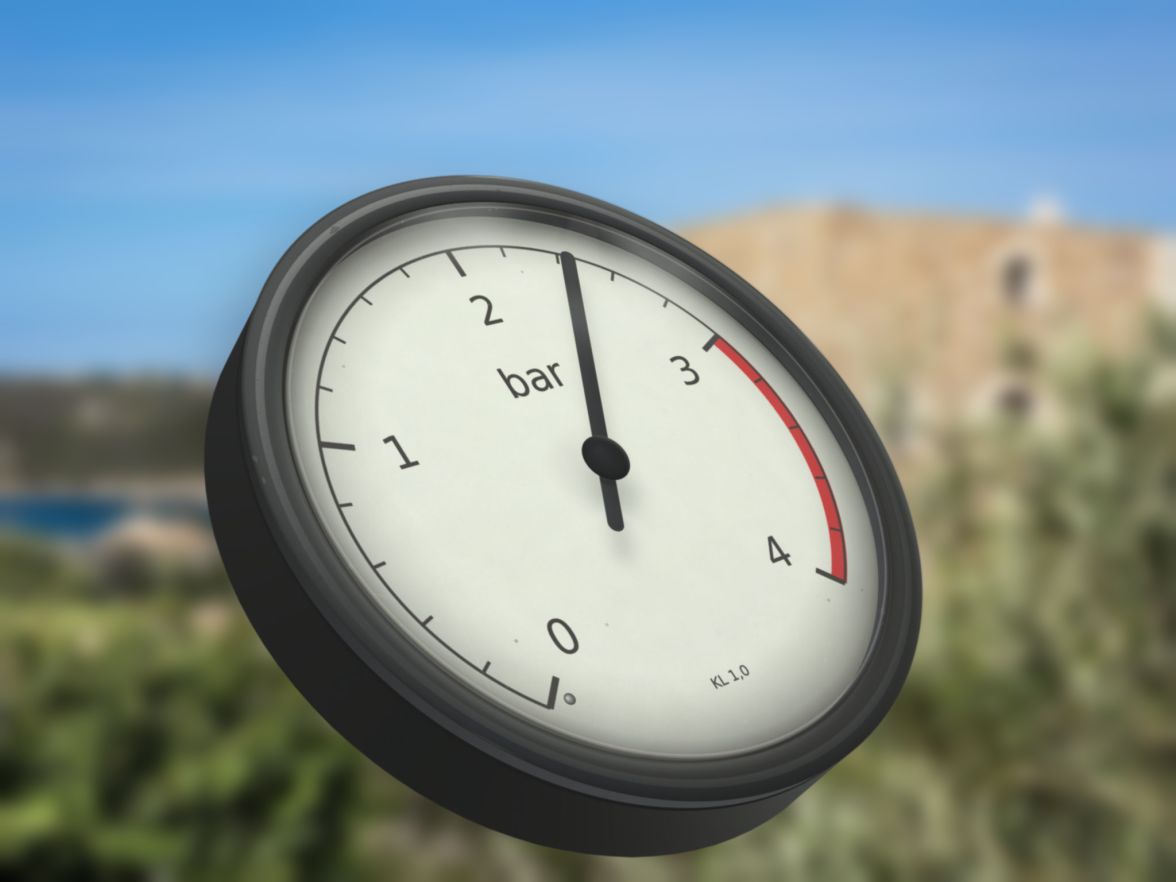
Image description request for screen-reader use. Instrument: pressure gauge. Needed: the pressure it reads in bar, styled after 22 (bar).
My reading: 2.4 (bar)
